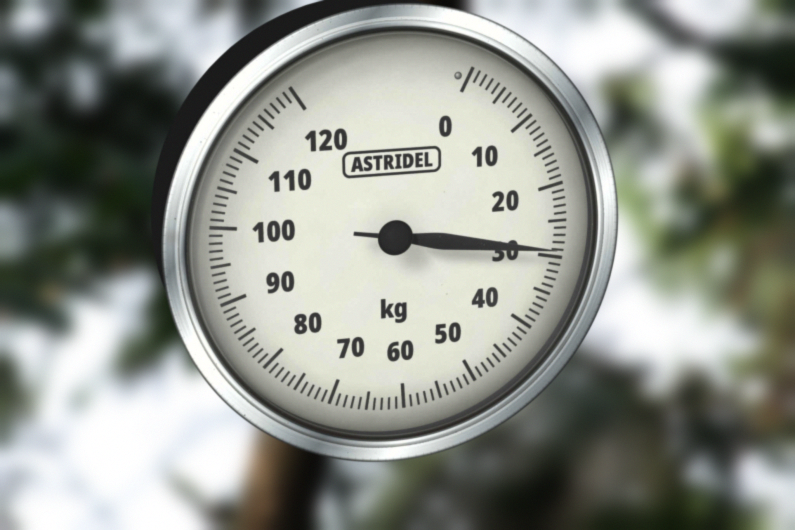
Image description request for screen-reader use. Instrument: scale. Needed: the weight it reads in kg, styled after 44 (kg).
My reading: 29 (kg)
